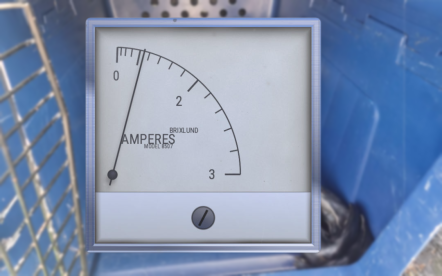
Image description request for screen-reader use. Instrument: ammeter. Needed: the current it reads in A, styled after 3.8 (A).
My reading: 1.1 (A)
